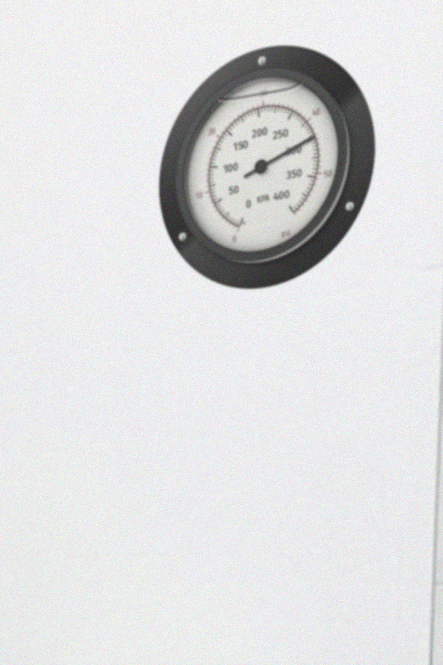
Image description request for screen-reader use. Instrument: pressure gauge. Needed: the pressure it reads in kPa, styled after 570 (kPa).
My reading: 300 (kPa)
